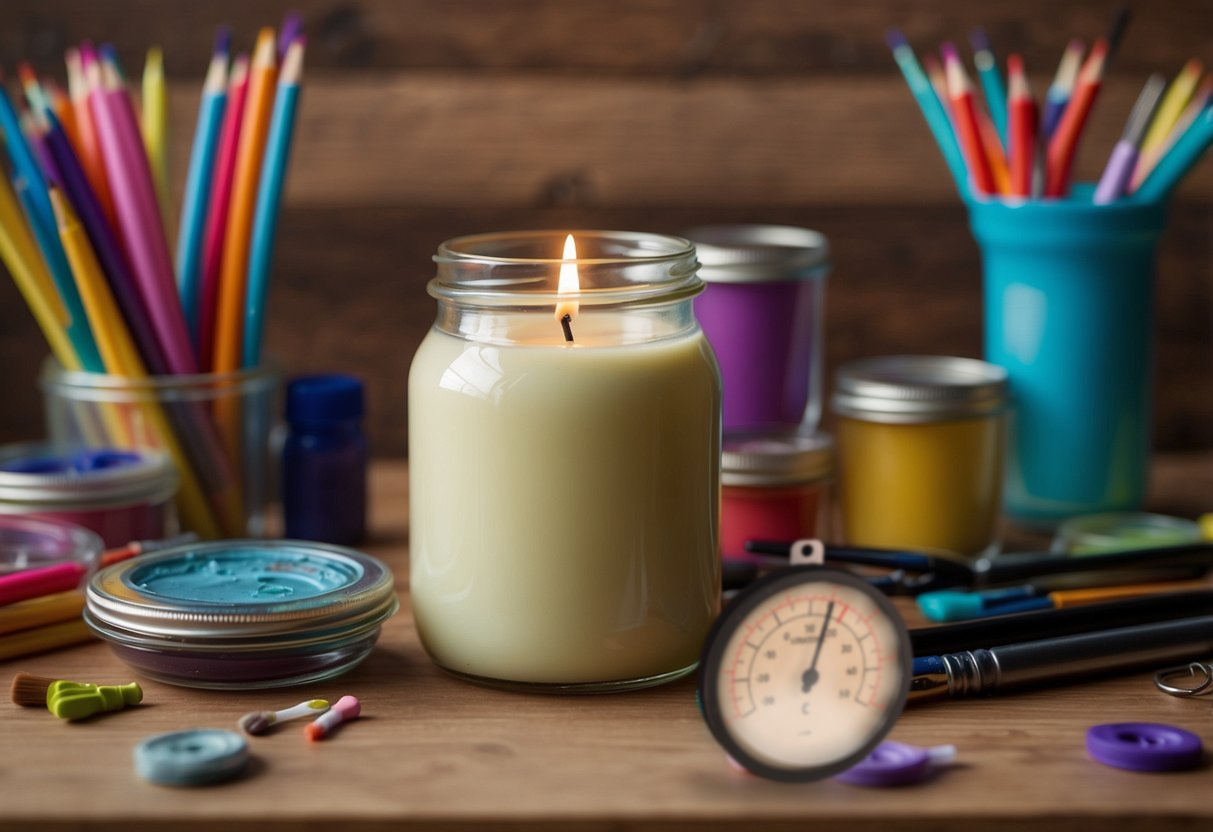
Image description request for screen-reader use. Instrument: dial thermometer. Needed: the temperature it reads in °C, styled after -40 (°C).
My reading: 15 (°C)
